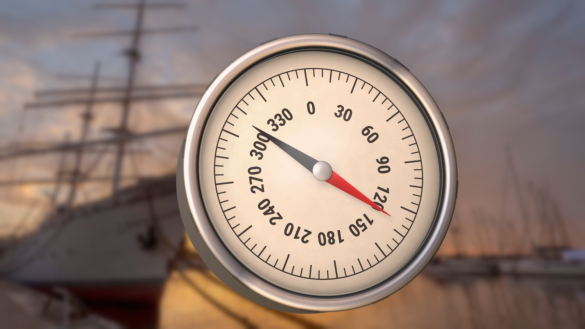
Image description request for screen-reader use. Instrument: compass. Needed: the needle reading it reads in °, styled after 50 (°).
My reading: 130 (°)
